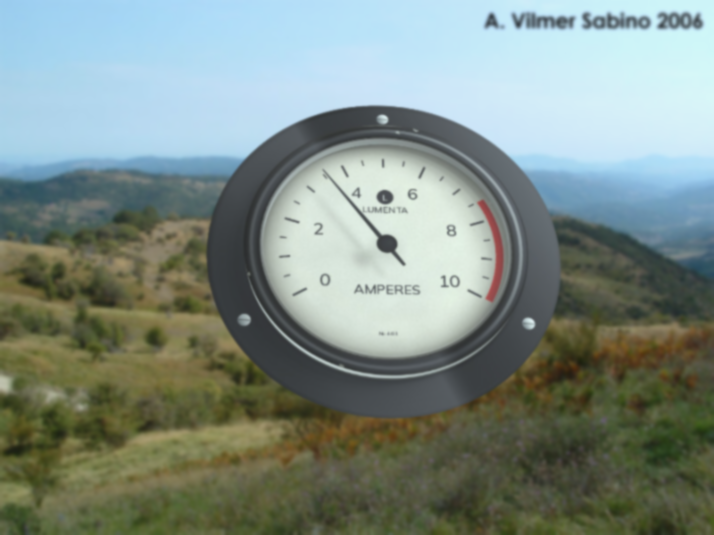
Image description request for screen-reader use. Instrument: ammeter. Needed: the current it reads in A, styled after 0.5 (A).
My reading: 3.5 (A)
